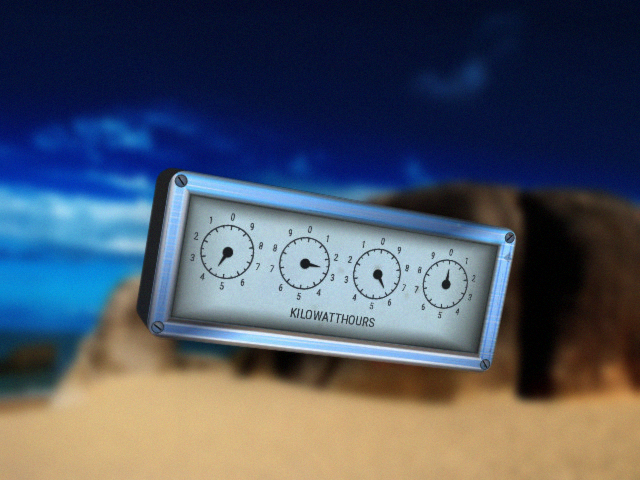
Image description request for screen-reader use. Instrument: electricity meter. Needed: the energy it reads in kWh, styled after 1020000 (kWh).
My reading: 4260 (kWh)
